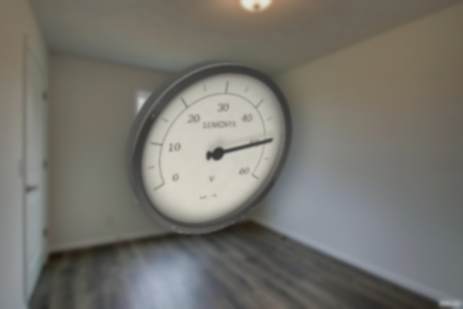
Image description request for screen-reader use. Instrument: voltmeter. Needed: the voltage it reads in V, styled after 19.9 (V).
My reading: 50 (V)
